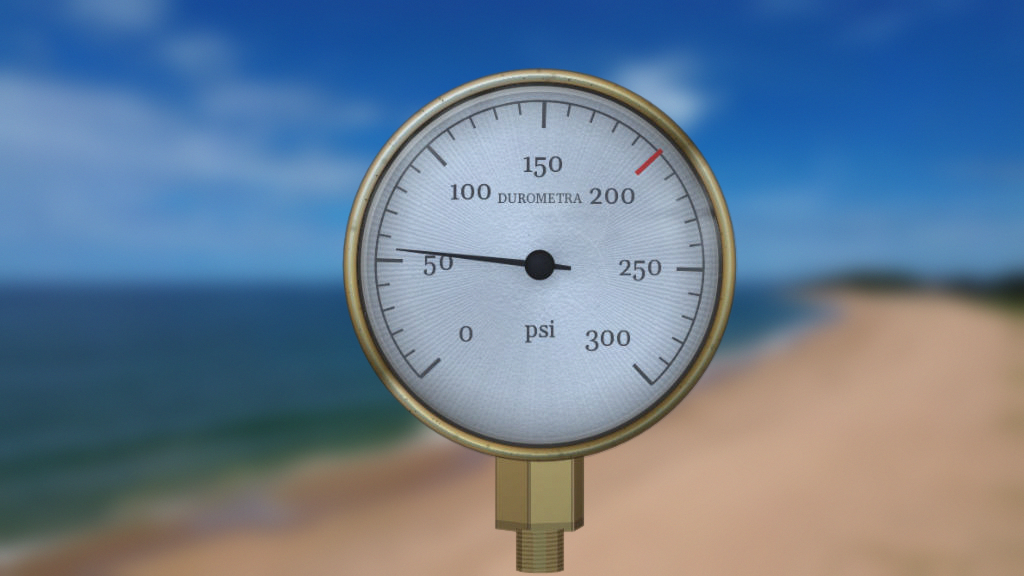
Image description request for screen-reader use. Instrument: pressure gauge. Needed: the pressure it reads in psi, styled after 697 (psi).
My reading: 55 (psi)
